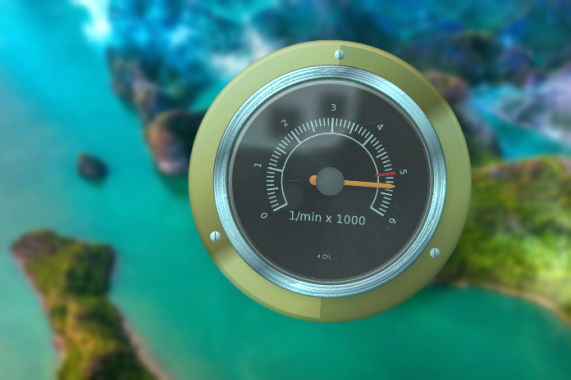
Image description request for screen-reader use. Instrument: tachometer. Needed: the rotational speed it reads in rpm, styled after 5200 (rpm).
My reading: 5300 (rpm)
